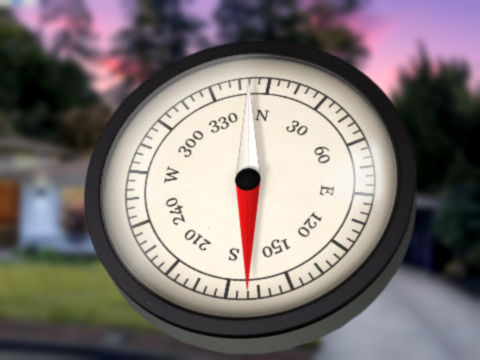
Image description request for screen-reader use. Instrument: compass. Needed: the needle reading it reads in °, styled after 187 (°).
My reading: 170 (°)
